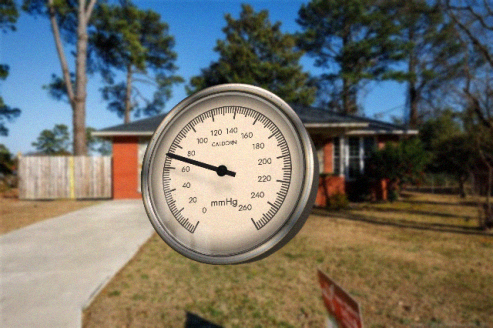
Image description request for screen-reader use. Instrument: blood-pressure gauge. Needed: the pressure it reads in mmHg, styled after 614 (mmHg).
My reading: 70 (mmHg)
